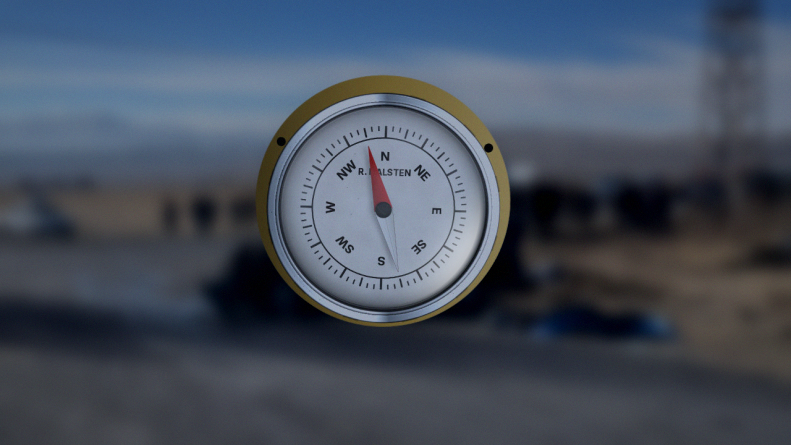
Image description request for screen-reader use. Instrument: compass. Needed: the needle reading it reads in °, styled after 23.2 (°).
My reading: 345 (°)
